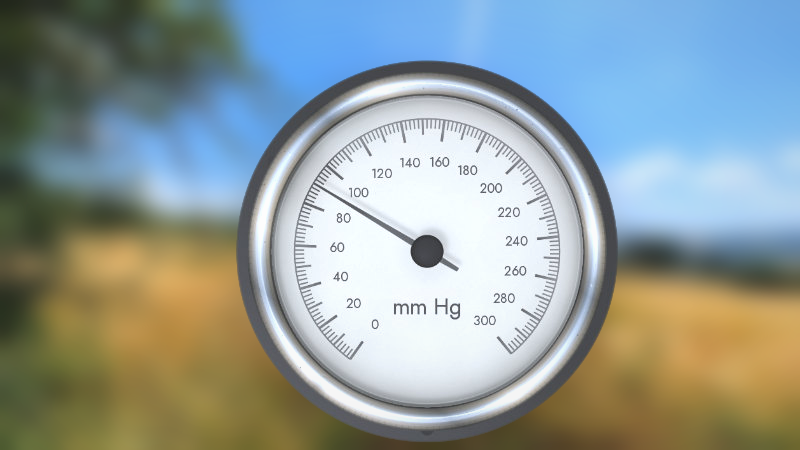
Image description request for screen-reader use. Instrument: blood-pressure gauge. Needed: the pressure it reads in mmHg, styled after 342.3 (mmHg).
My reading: 90 (mmHg)
